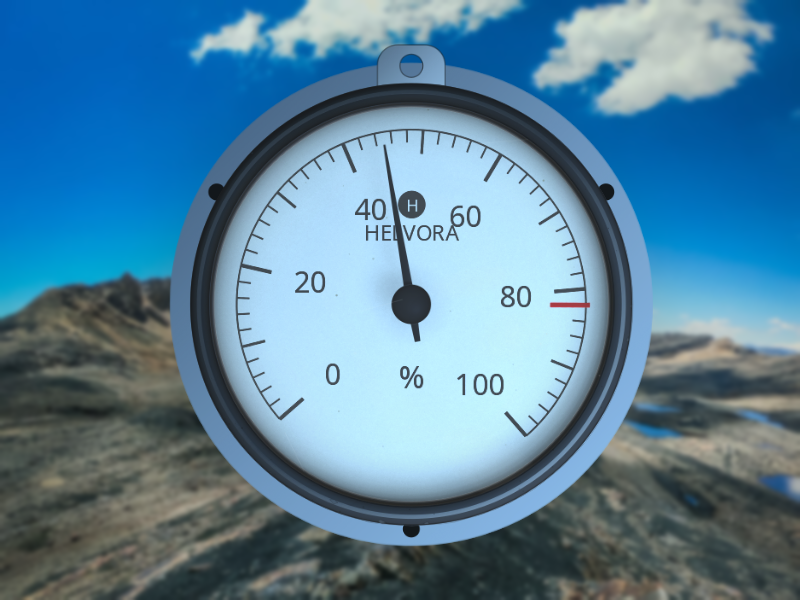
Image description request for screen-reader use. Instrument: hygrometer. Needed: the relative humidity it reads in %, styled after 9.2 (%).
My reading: 45 (%)
